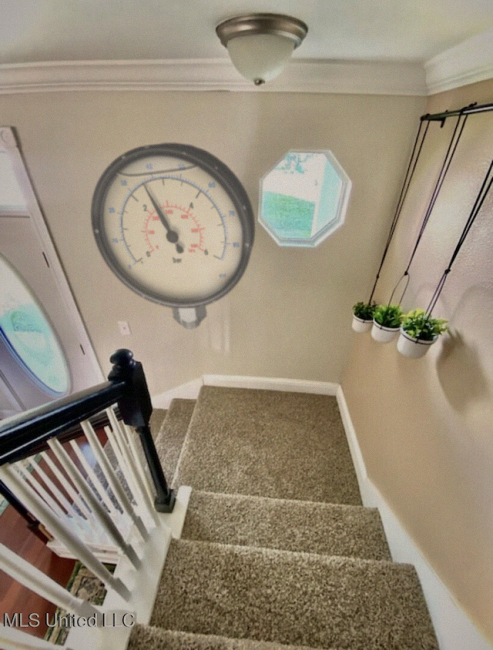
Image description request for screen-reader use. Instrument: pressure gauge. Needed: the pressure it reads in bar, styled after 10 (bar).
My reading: 2.5 (bar)
